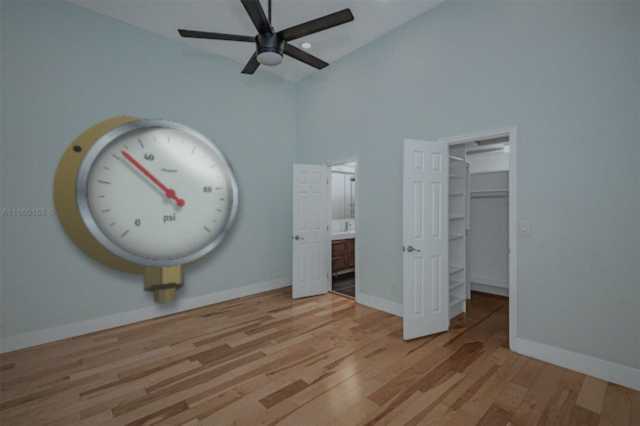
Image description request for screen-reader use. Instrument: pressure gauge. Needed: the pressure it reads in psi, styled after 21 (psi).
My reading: 32.5 (psi)
